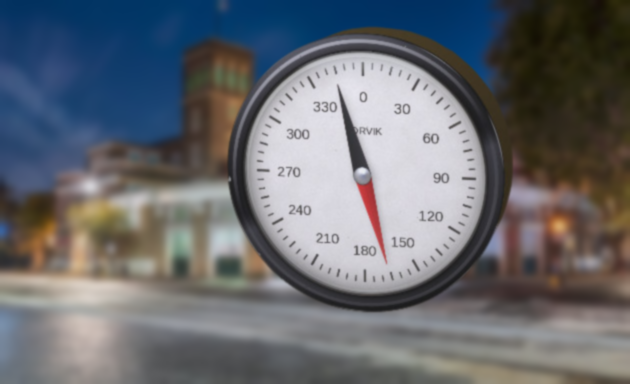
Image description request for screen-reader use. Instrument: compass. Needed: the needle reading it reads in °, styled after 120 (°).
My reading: 165 (°)
